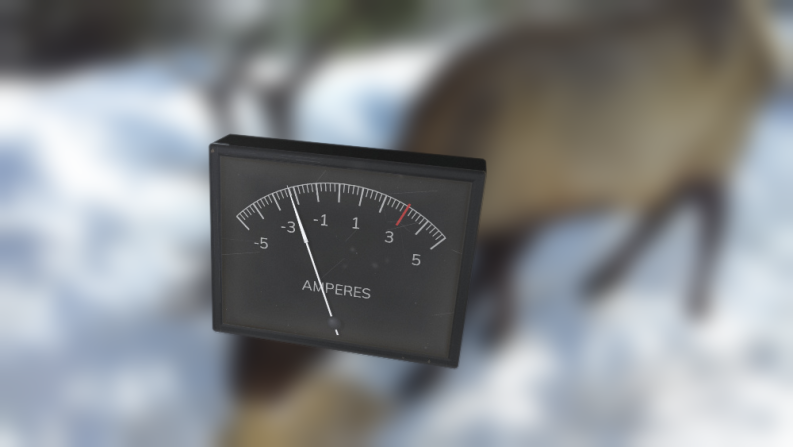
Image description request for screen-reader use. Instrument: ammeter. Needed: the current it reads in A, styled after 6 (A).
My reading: -2.2 (A)
